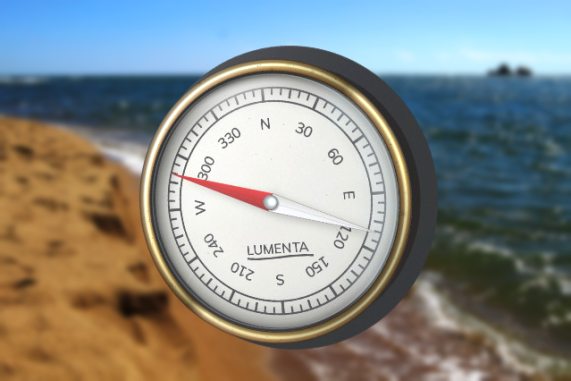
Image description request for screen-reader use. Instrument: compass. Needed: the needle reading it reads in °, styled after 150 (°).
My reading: 290 (°)
